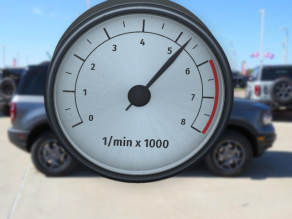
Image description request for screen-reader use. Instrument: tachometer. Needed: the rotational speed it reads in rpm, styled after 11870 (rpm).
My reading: 5250 (rpm)
